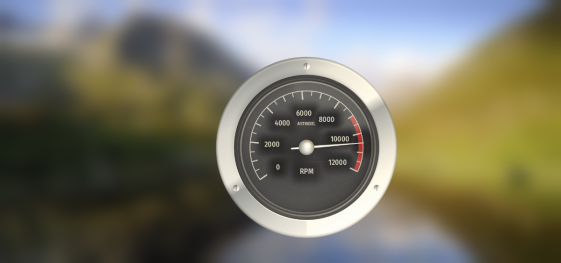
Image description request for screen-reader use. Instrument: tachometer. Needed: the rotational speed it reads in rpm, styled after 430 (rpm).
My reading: 10500 (rpm)
